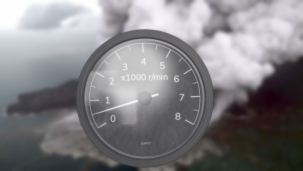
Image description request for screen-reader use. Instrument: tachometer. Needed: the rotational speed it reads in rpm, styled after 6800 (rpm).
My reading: 500 (rpm)
